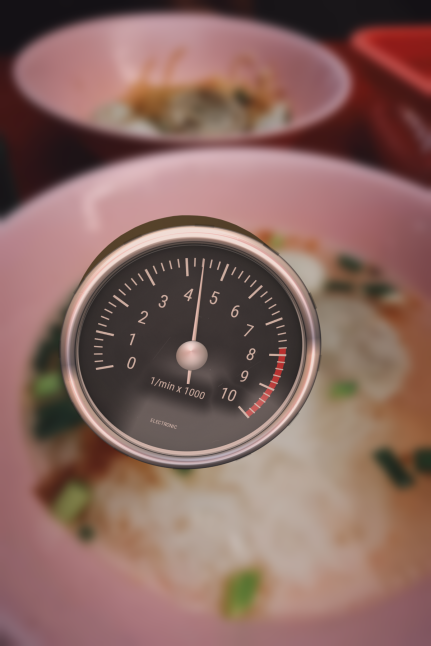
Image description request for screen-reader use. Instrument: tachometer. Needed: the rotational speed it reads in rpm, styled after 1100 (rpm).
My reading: 4400 (rpm)
